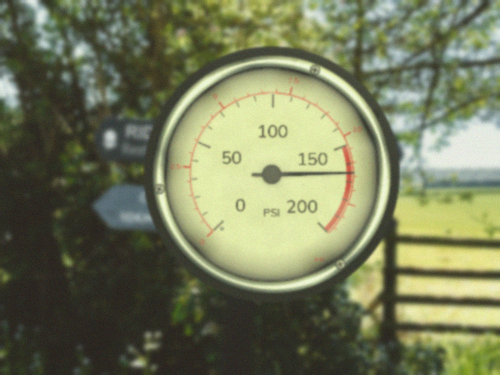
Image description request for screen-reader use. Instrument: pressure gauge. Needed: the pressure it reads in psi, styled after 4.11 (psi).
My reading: 165 (psi)
